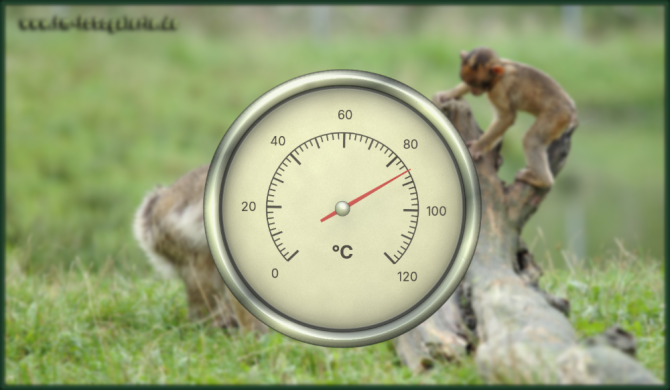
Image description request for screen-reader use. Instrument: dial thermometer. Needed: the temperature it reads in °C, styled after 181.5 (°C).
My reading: 86 (°C)
